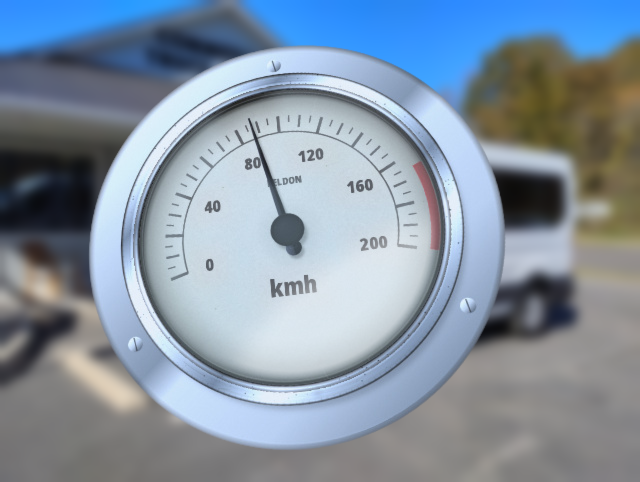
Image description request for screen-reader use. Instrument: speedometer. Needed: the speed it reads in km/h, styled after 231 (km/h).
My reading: 87.5 (km/h)
